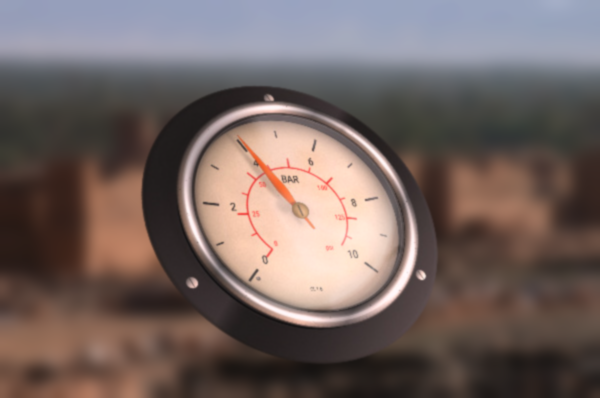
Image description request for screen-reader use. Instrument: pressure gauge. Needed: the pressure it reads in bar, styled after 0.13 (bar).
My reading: 4 (bar)
